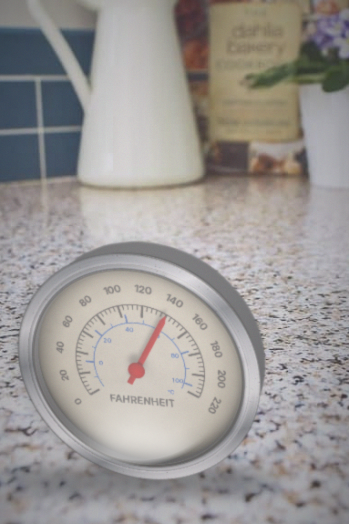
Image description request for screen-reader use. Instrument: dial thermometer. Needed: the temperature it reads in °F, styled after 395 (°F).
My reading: 140 (°F)
